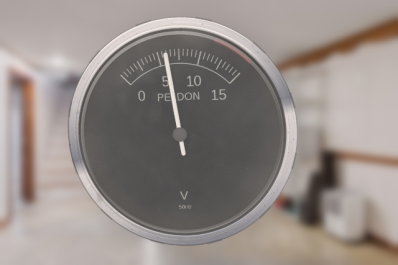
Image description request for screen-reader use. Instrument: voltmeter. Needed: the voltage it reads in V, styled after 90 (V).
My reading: 6 (V)
